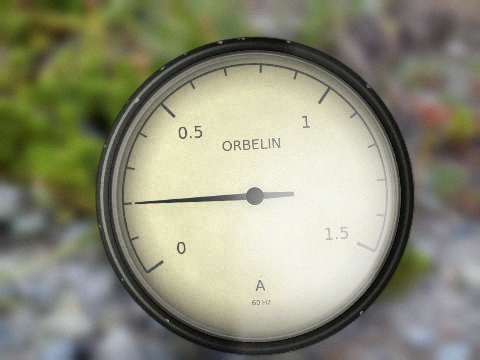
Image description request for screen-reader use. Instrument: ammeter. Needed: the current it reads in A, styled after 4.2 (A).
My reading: 0.2 (A)
